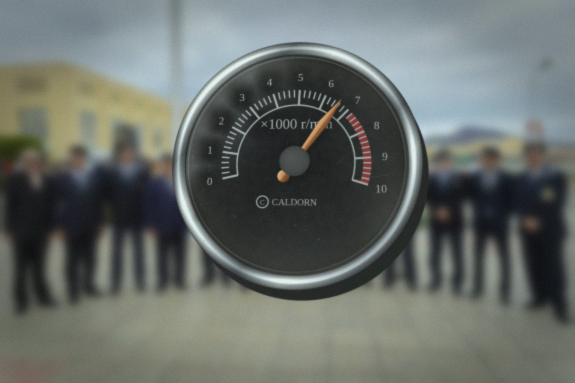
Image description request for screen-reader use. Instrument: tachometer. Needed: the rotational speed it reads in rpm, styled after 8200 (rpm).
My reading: 6600 (rpm)
